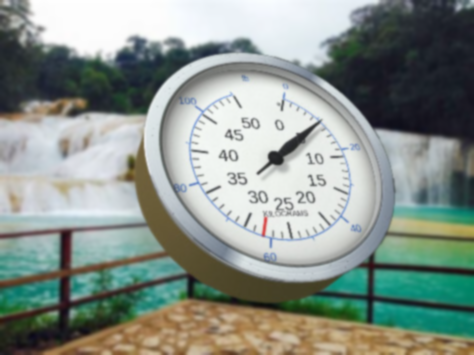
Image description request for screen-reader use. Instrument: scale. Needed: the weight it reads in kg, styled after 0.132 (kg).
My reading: 5 (kg)
